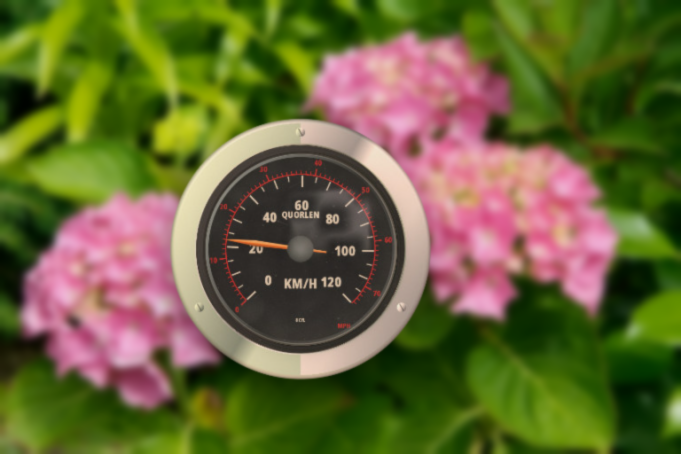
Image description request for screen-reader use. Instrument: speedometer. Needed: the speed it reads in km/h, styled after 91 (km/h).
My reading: 22.5 (km/h)
